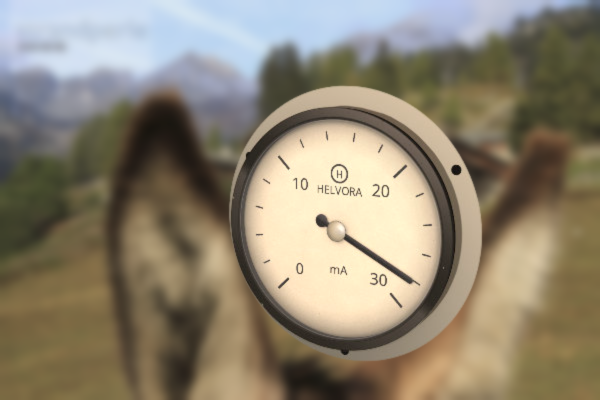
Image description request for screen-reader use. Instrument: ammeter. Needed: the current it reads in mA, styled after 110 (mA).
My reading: 28 (mA)
